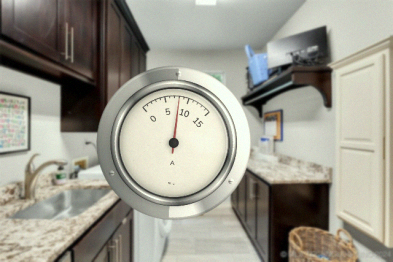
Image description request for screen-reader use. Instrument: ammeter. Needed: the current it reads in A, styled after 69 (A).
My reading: 8 (A)
